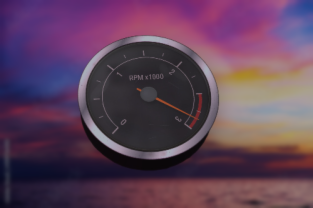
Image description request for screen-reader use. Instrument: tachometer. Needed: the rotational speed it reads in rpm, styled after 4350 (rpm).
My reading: 2875 (rpm)
